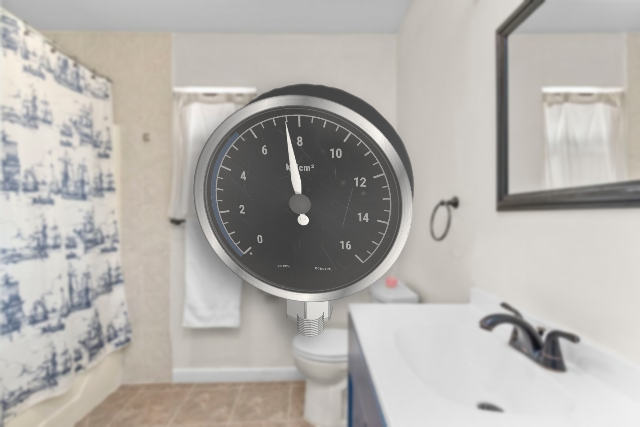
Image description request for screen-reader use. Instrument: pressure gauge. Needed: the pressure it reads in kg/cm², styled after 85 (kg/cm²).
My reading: 7.5 (kg/cm²)
